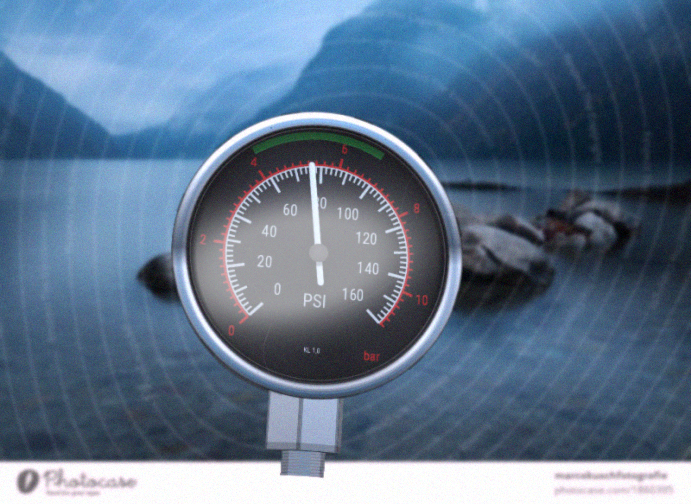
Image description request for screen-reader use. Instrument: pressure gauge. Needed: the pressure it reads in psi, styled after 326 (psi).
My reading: 76 (psi)
